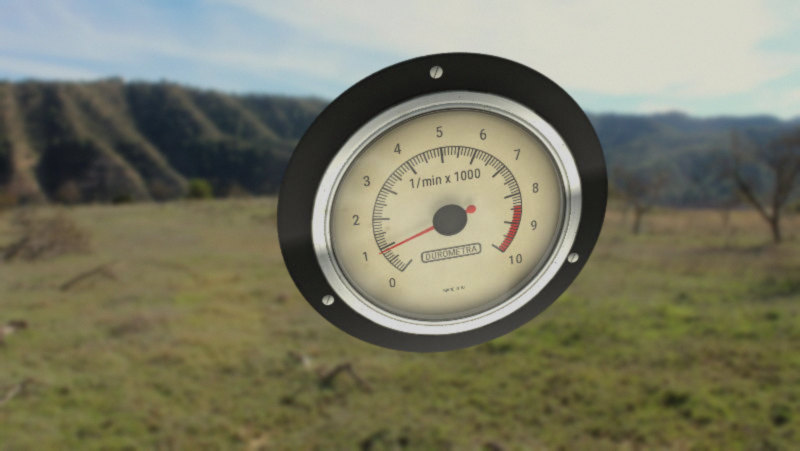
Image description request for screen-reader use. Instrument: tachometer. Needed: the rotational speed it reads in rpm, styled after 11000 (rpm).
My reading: 1000 (rpm)
